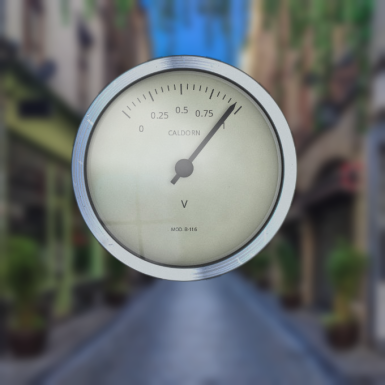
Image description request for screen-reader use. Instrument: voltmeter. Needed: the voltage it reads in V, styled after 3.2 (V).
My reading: 0.95 (V)
